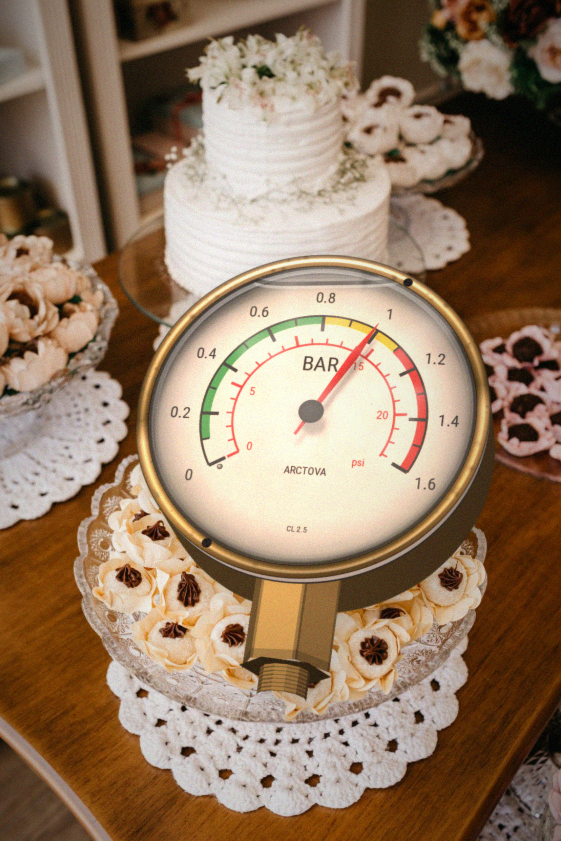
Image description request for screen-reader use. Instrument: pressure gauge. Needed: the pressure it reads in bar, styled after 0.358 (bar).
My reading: 1 (bar)
